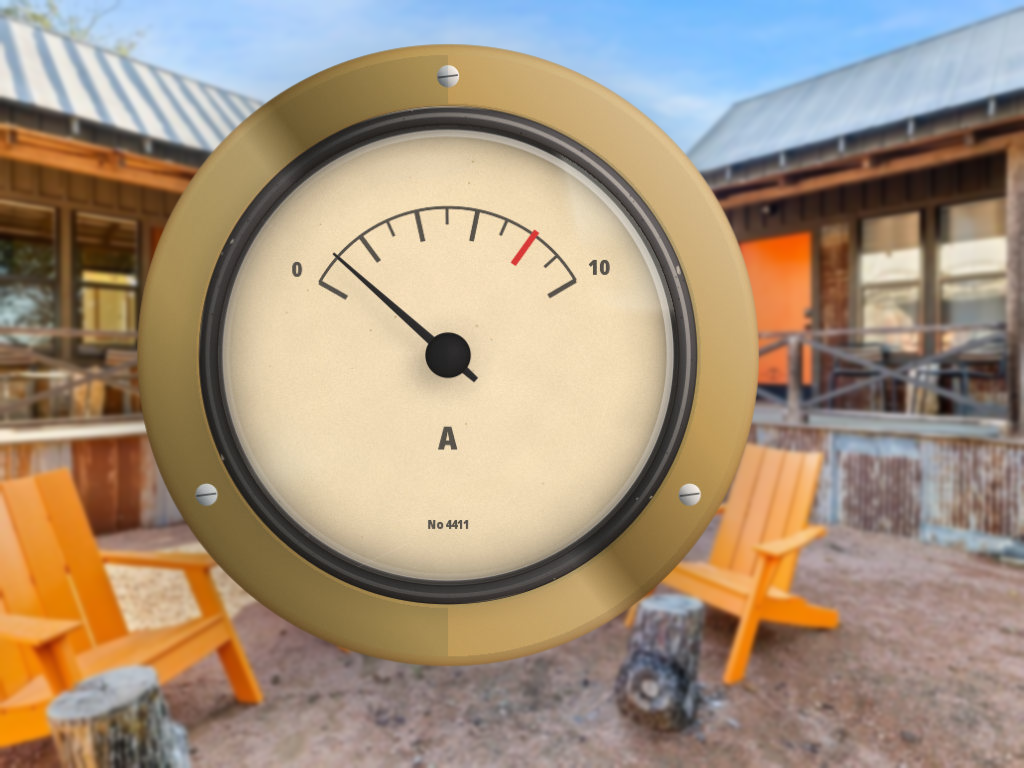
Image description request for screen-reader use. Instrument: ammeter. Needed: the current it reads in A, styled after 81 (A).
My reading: 1 (A)
